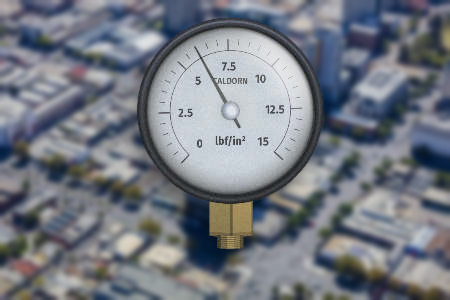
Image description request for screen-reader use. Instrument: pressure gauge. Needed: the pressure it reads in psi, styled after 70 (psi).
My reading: 6 (psi)
